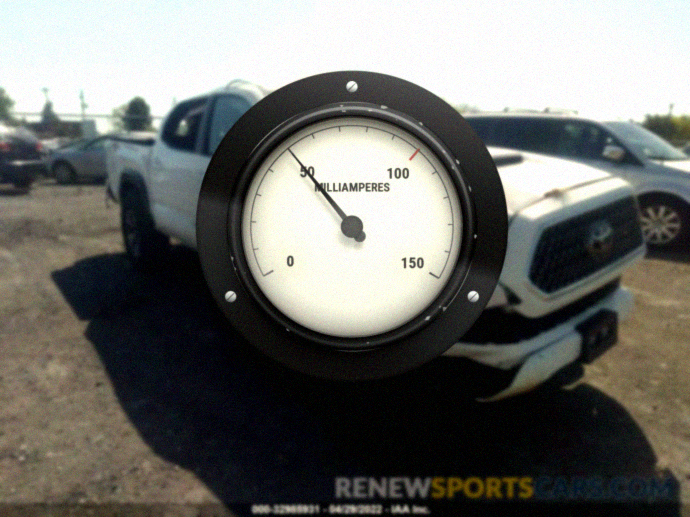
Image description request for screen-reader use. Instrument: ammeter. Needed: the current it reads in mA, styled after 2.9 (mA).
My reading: 50 (mA)
